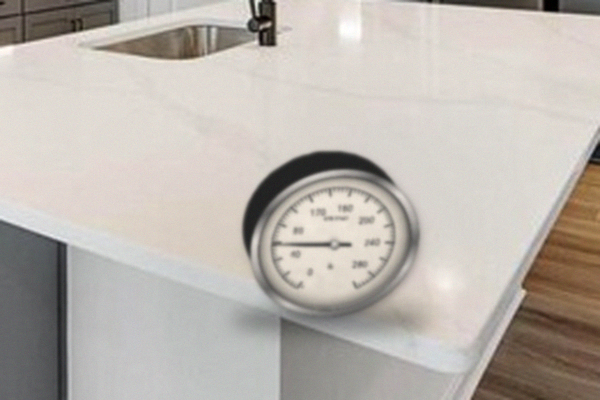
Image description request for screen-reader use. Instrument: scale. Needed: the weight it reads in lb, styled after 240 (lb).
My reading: 60 (lb)
